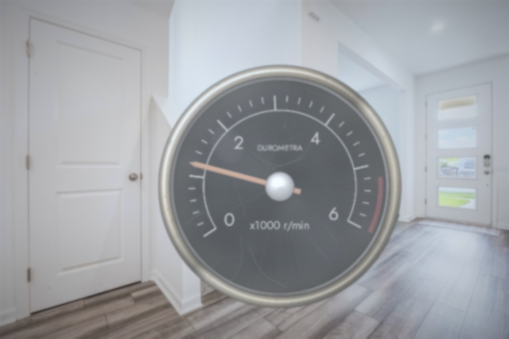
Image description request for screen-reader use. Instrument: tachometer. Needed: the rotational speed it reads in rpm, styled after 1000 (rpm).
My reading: 1200 (rpm)
